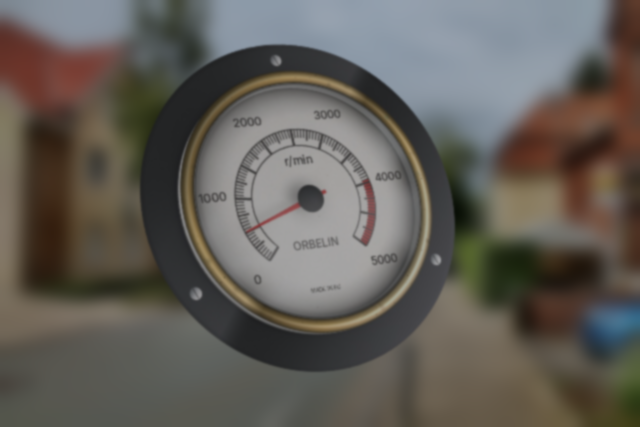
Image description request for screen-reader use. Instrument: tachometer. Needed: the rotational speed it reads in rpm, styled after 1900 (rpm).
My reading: 500 (rpm)
